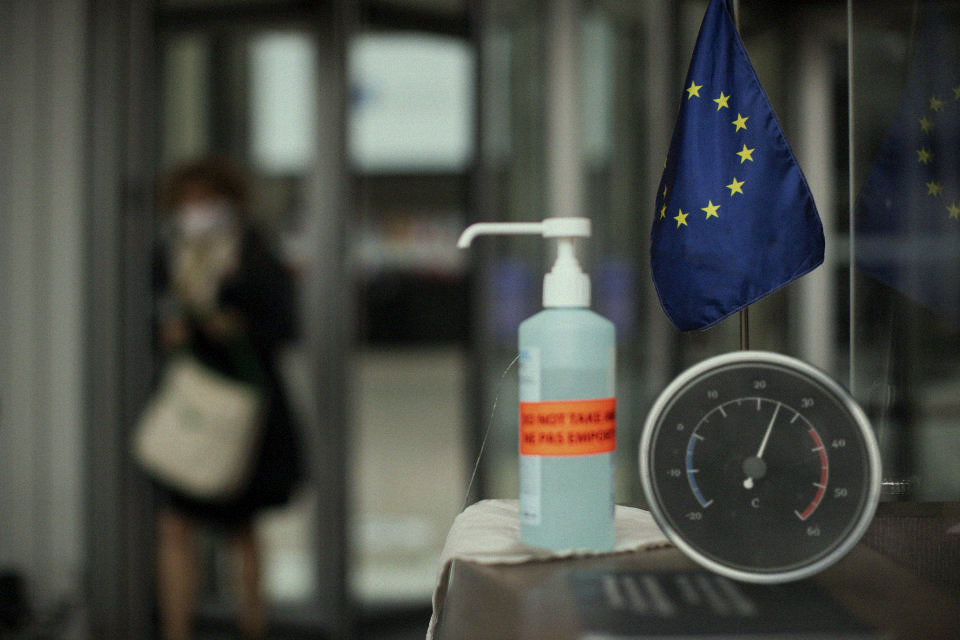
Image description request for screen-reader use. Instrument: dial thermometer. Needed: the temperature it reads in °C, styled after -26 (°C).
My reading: 25 (°C)
